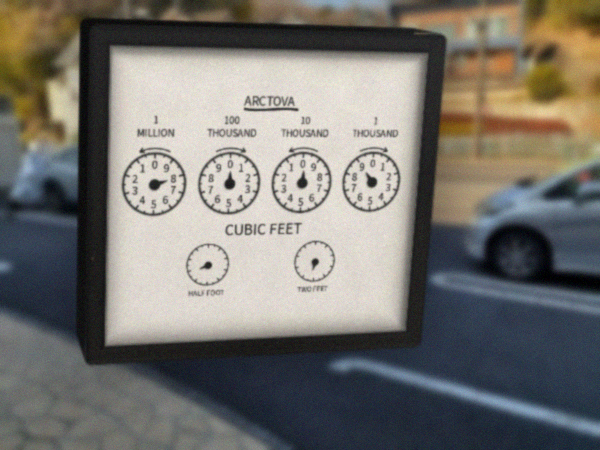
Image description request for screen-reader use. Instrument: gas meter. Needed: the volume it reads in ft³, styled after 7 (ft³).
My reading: 799900 (ft³)
